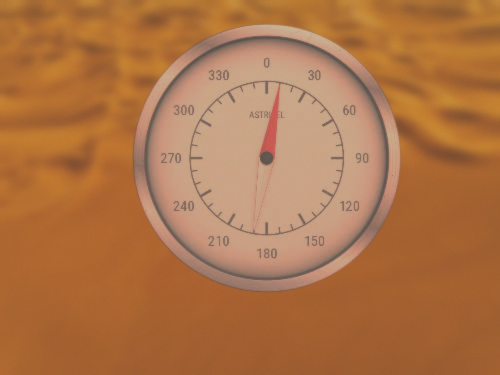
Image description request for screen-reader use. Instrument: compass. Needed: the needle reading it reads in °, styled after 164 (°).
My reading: 10 (°)
